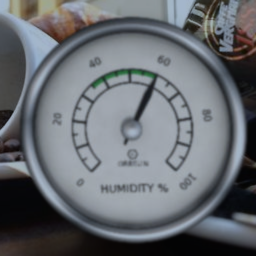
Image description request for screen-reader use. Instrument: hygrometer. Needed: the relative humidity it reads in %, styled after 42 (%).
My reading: 60 (%)
